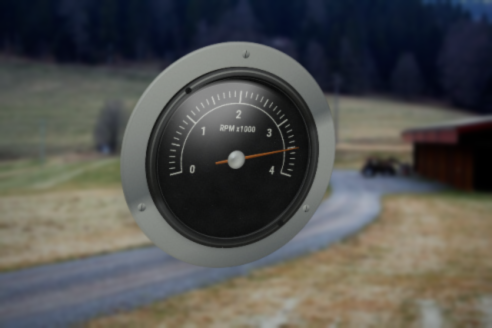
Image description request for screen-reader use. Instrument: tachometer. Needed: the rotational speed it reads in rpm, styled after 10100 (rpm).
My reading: 3500 (rpm)
